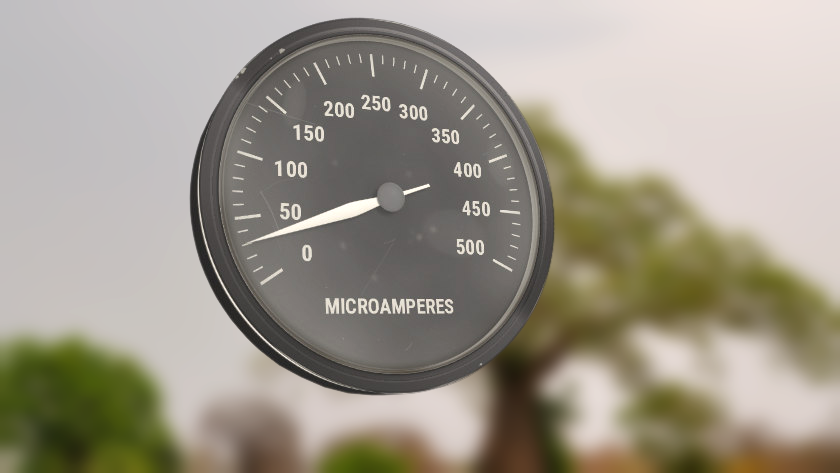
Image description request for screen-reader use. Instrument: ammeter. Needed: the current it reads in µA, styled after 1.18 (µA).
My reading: 30 (µA)
